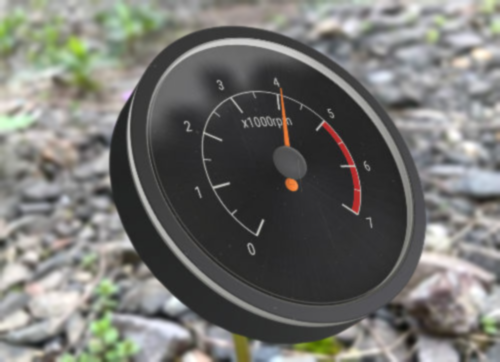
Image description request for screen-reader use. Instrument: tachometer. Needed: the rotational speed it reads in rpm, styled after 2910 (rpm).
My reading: 4000 (rpm)
